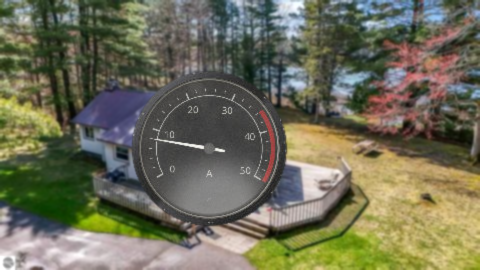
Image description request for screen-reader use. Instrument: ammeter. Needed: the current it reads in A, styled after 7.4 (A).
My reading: 8 (A)
